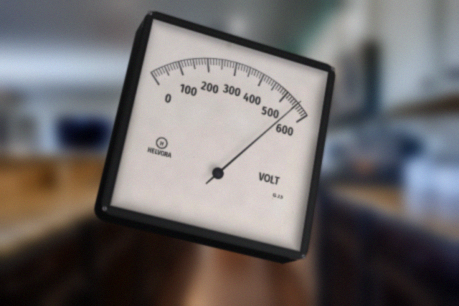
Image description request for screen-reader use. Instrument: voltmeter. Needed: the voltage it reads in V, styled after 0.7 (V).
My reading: 550 (V)
